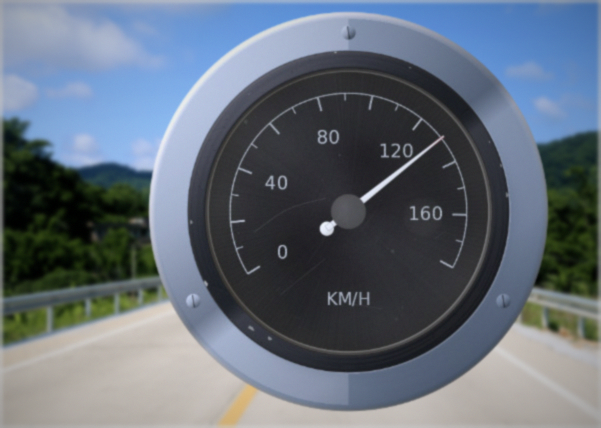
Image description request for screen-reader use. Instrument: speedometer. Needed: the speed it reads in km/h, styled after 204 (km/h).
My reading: 130 (km/h)
